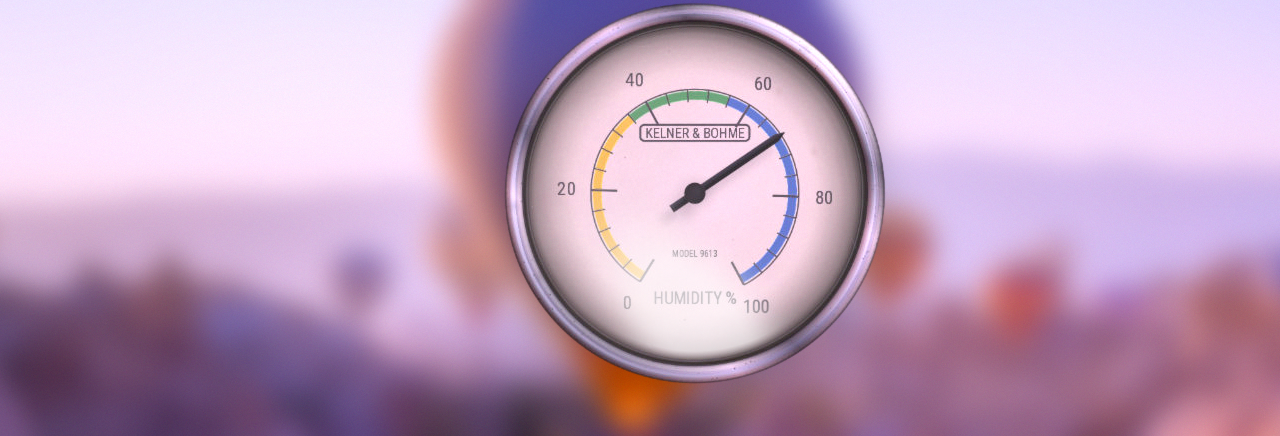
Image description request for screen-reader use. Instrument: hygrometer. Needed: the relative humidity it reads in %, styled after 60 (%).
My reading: 68 (%)
